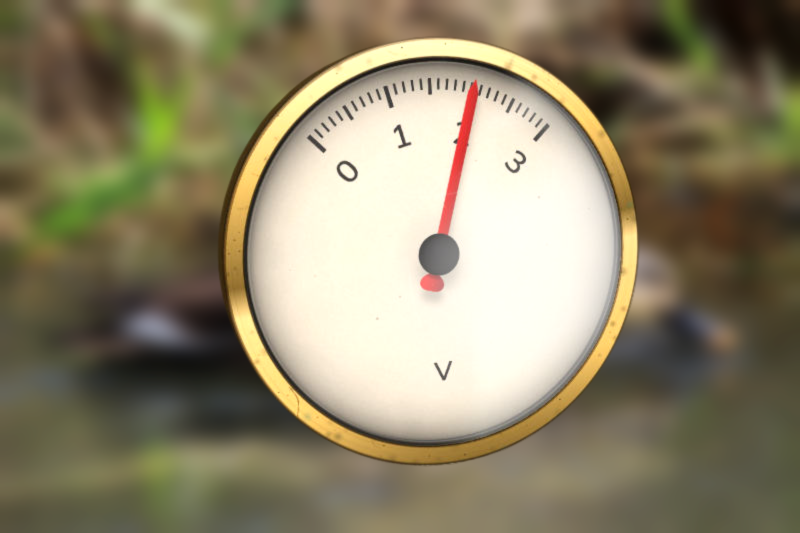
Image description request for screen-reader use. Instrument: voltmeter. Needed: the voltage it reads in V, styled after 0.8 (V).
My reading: 2 (V)
